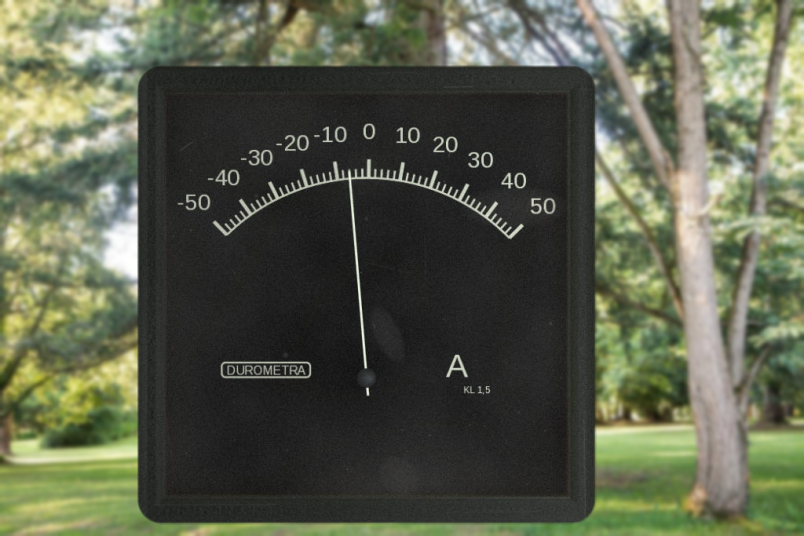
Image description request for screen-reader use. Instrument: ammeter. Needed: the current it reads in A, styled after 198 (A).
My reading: -6 (A)
